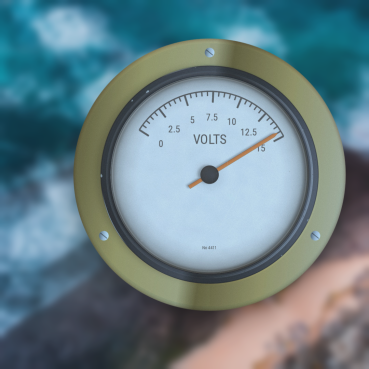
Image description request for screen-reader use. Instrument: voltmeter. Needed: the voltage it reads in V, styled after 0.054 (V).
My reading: 14.5 (V)
